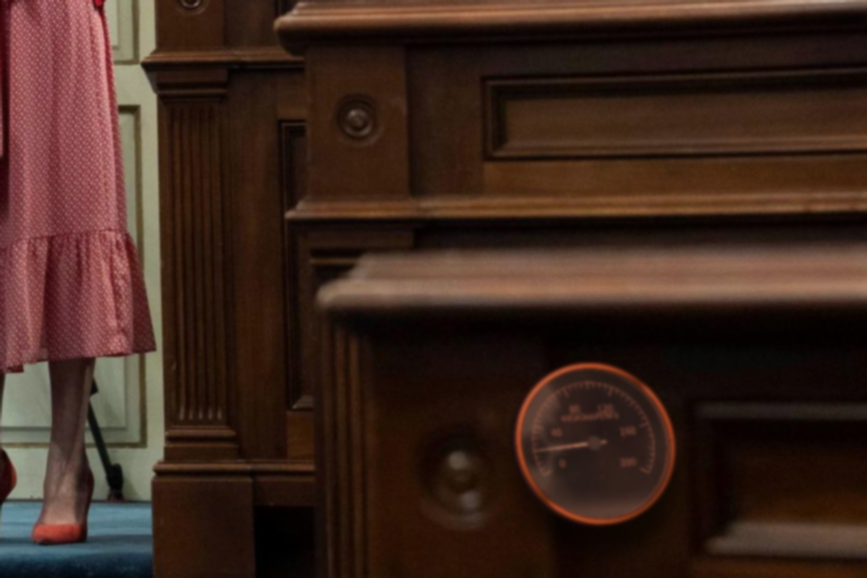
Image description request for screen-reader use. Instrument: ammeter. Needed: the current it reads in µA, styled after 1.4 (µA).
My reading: 20 (µA)
